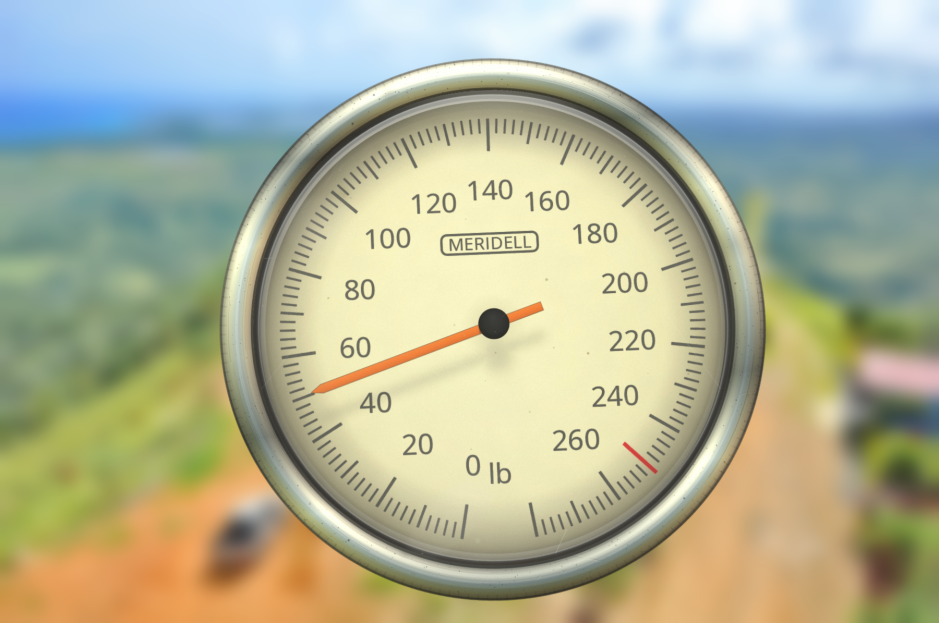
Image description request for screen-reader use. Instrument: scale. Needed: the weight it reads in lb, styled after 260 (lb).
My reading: 50 (lb)
